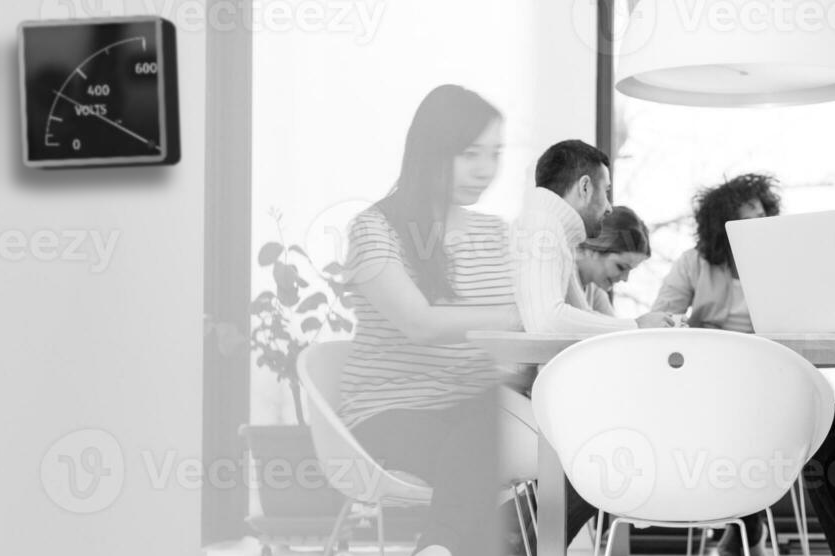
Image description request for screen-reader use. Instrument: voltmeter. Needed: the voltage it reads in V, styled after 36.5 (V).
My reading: 300 (V)
